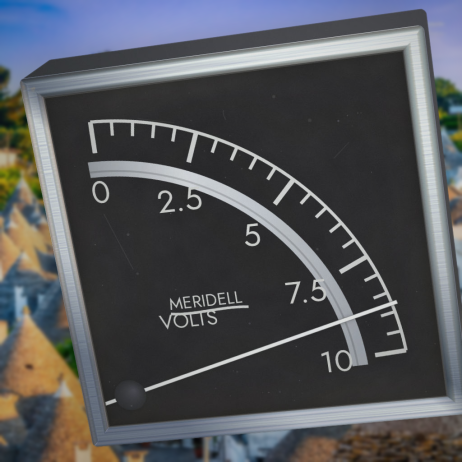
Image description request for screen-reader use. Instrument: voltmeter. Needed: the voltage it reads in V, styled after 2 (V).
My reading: 8.75 (V)
